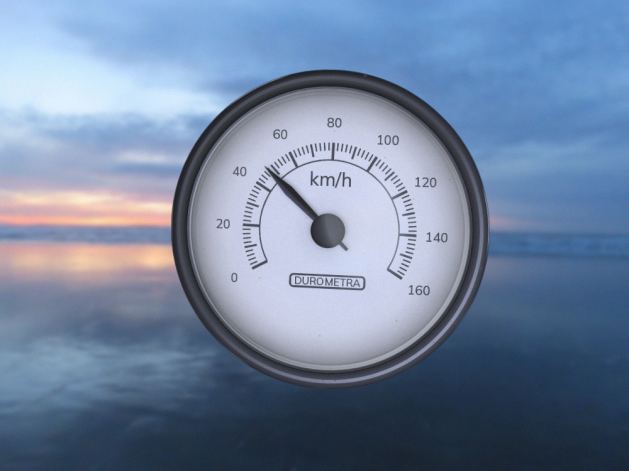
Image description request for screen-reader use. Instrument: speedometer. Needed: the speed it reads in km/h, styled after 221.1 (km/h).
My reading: 48 (km/h)
